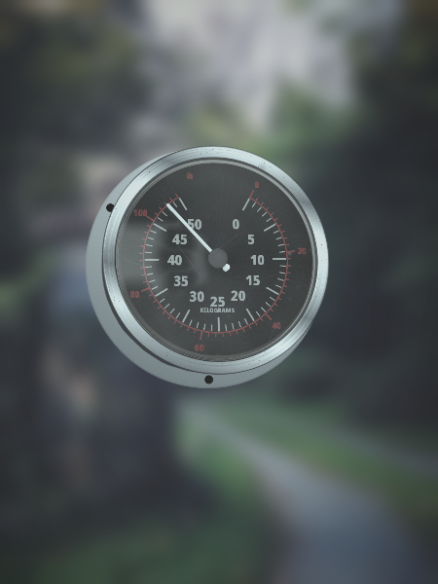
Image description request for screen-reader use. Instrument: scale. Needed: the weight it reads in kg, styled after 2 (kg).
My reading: 48 (kg)
